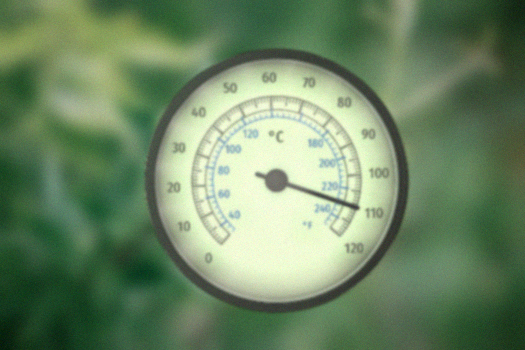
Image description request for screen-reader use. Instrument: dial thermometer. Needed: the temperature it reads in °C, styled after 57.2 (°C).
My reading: 110 (°C)
